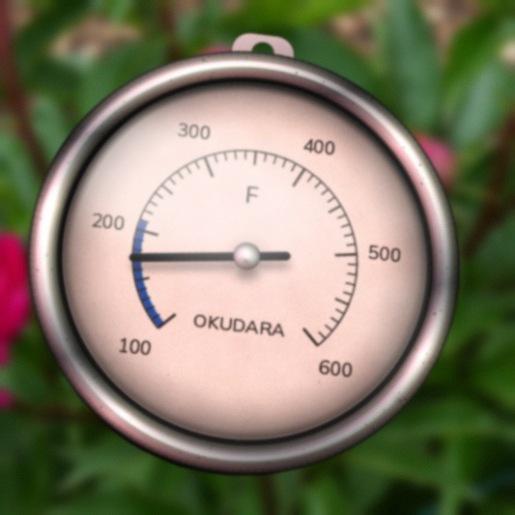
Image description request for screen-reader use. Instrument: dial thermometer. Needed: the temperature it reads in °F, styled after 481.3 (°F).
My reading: 170 (°F)
